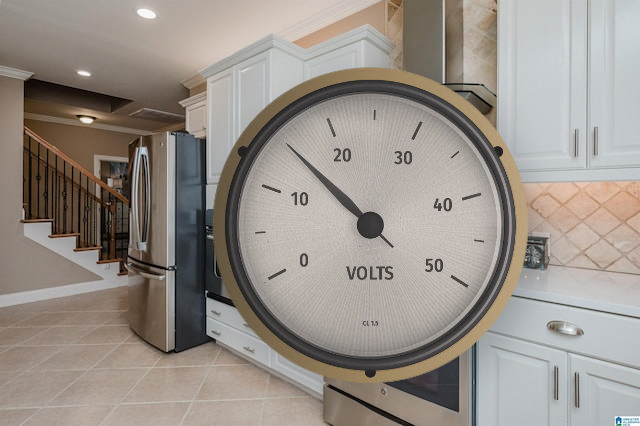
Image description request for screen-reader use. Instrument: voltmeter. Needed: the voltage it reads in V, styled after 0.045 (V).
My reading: 15 (V)
